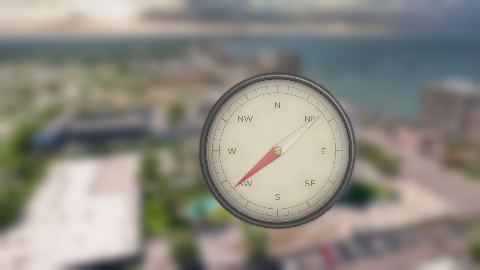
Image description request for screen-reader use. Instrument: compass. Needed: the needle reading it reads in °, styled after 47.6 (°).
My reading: 230 (°)
